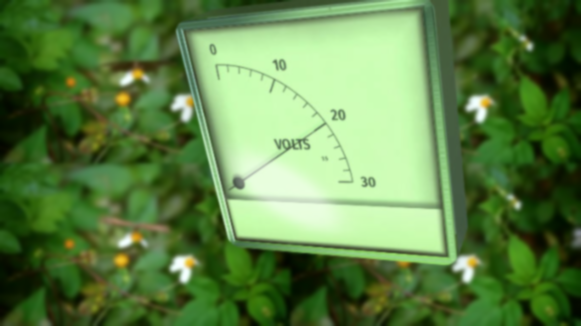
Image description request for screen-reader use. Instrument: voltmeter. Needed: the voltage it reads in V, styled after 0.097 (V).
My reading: 20 (V)
